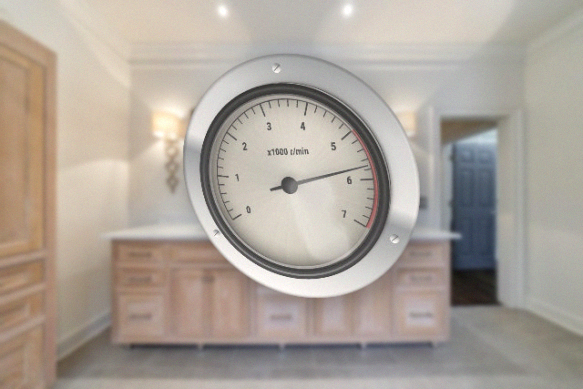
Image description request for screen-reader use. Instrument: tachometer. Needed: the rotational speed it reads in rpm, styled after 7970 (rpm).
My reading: 5700 (rpm)
